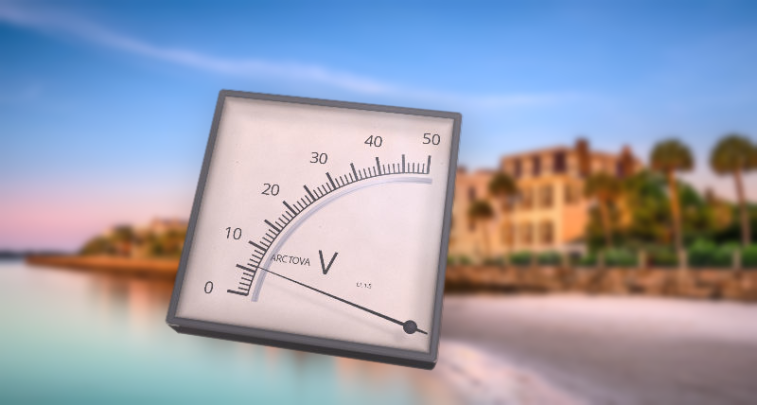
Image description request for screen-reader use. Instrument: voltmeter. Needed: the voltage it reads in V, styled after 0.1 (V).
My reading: 6 (V)
